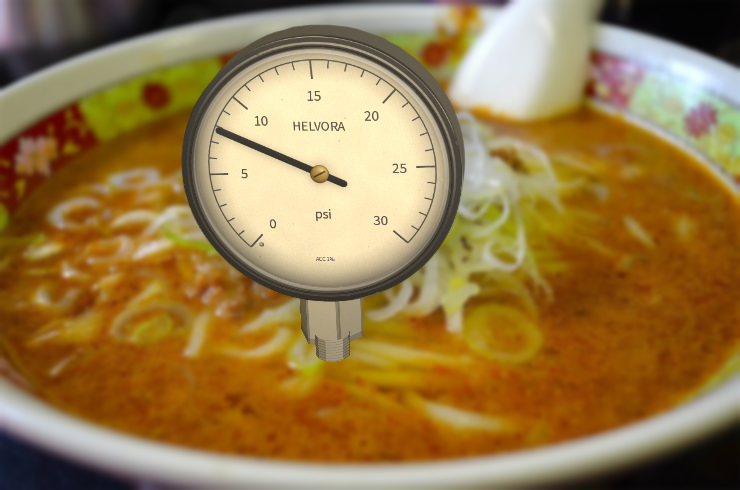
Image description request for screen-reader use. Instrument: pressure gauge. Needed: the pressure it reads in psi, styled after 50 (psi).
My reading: 8 (psi)
